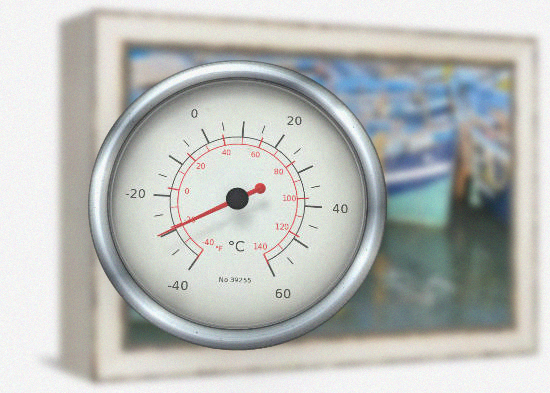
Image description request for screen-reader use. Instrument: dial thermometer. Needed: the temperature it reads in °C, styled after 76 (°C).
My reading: -30 (°C)
